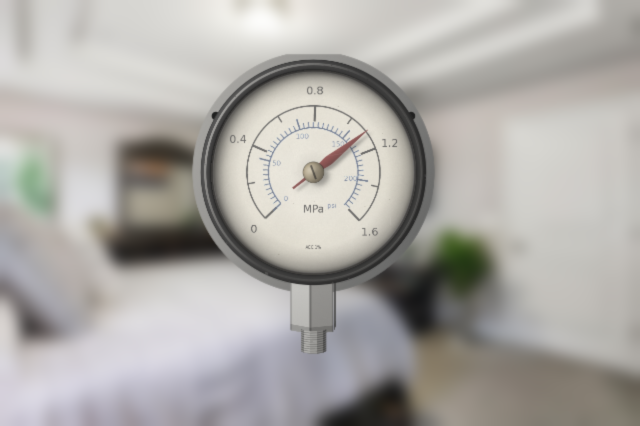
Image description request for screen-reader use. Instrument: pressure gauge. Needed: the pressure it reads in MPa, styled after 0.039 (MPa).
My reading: 1.1 (MPa)
